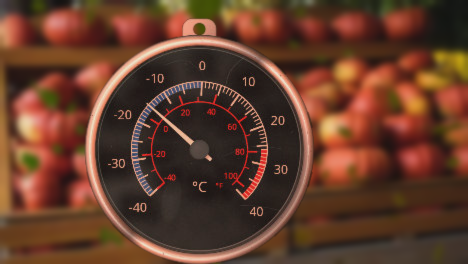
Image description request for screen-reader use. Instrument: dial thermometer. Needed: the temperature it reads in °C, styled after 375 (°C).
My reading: -15 (°C)
